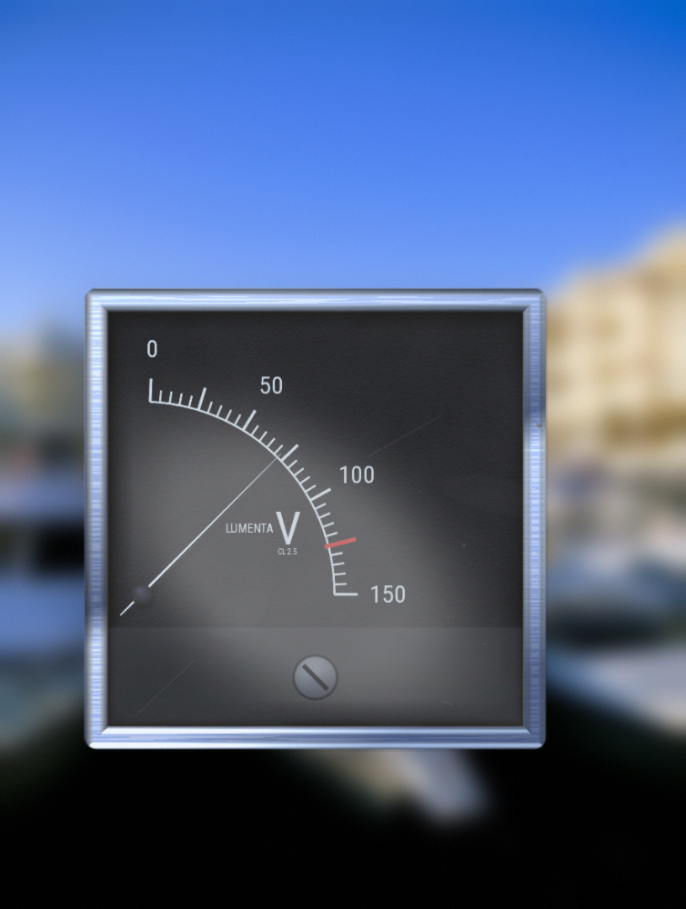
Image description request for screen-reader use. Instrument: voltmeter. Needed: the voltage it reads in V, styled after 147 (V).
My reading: 72.5 (V)
